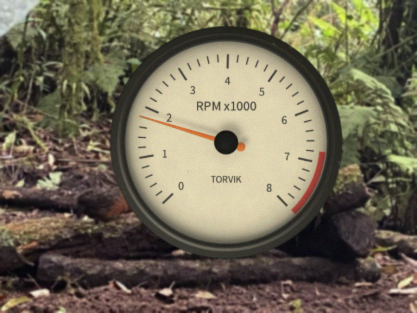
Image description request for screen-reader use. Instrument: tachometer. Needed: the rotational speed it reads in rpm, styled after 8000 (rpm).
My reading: 1800 (rpm)
